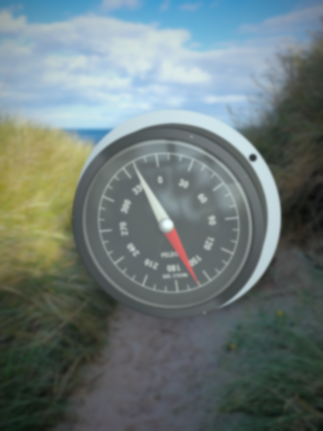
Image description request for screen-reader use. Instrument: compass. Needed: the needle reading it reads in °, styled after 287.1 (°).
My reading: 160 (°)
